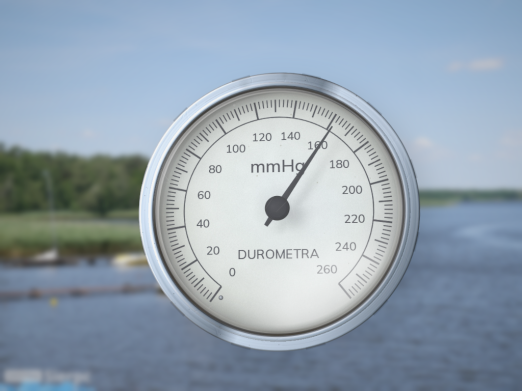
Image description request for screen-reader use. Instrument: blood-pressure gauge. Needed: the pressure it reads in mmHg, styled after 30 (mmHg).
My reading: 162 (mmHg)
